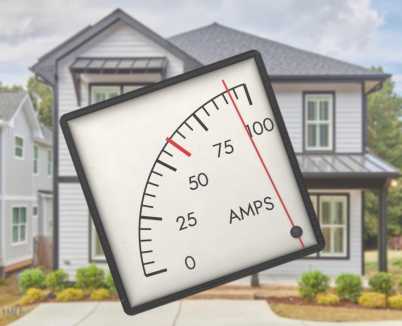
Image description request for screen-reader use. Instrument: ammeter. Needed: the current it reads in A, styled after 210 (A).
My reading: 92.5 (A)
